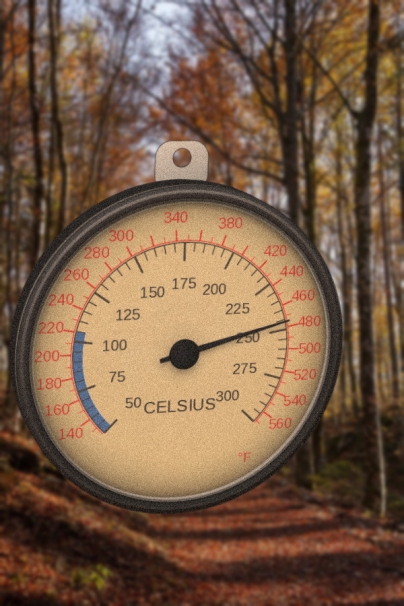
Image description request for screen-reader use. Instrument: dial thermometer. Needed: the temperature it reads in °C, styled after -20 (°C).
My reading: 245 (°C)
